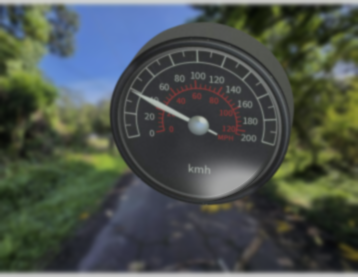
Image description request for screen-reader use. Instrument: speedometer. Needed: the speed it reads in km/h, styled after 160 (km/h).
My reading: 40 (km/h)
